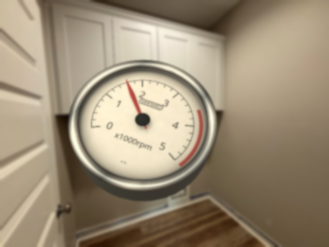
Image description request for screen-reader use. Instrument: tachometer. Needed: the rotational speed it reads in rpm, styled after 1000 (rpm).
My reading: 1600 (rpm)
